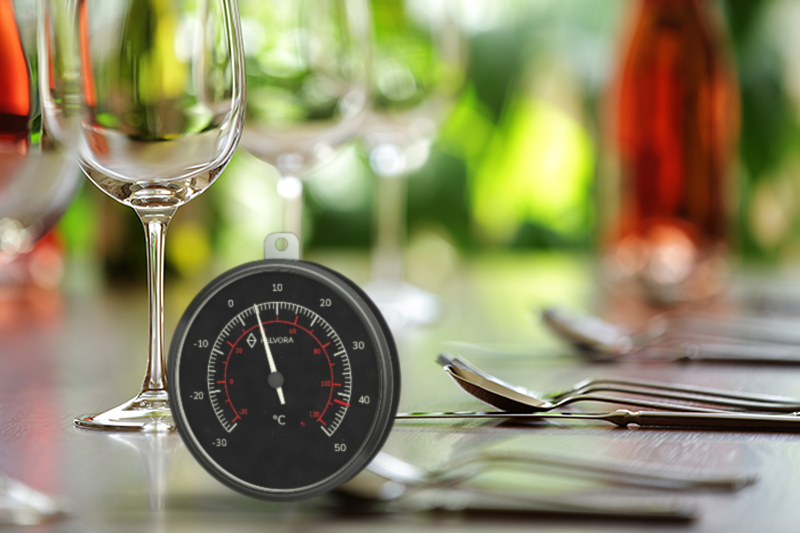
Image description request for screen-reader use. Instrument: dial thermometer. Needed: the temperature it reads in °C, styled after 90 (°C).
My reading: 5 (°C)
